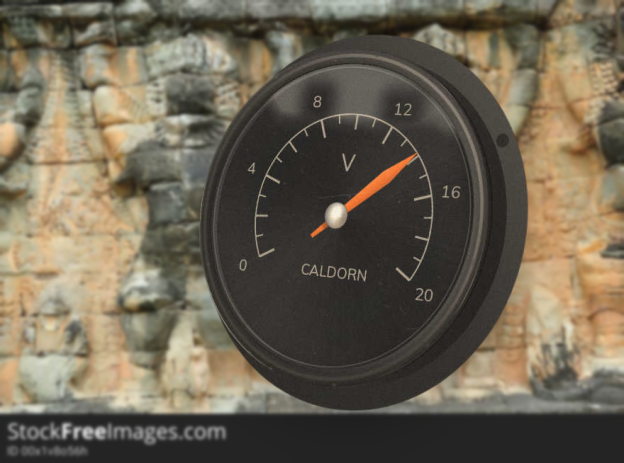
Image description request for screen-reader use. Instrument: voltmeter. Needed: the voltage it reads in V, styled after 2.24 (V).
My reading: 14 (V)
